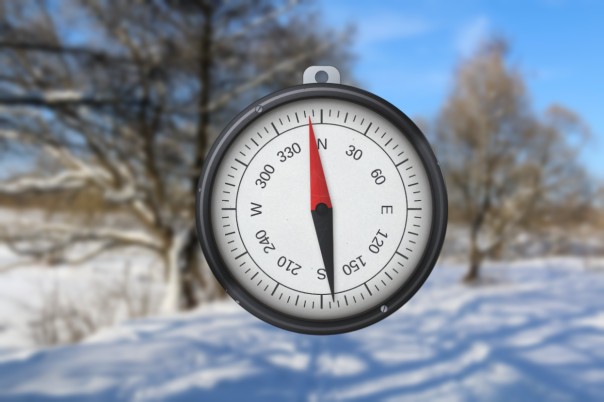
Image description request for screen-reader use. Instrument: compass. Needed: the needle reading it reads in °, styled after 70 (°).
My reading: 352.5 (°)
